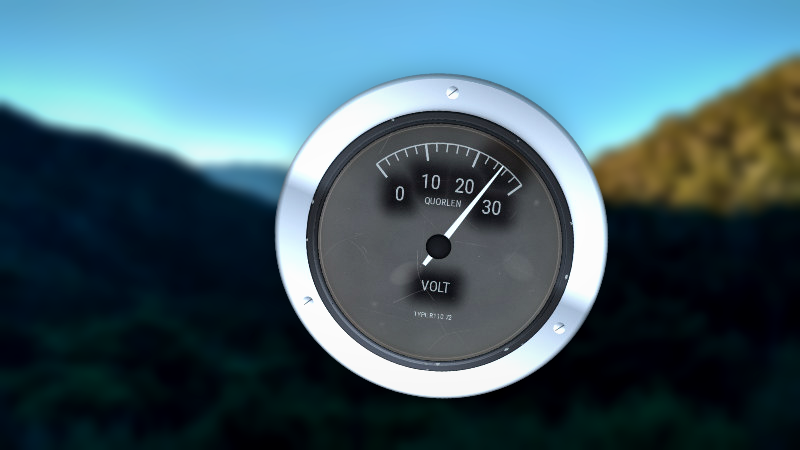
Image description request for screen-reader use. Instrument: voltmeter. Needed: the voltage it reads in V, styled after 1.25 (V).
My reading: 25 (V)
